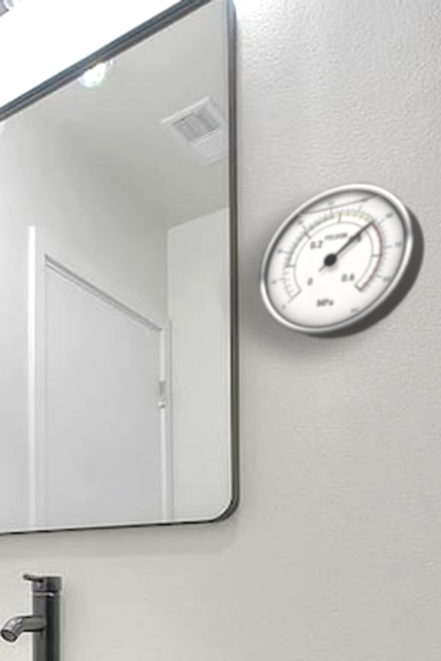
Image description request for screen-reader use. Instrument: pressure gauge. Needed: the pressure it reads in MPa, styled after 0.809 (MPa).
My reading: 0.4 (MPa)
